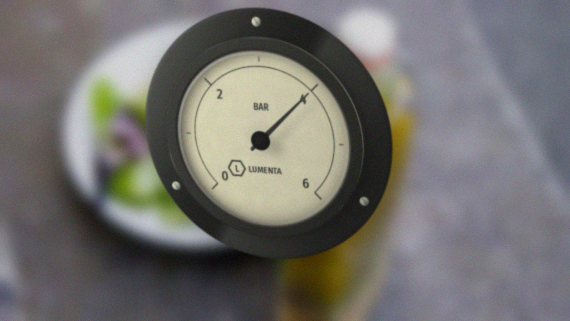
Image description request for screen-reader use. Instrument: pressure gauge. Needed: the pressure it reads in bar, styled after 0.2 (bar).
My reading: 4 (bar)
